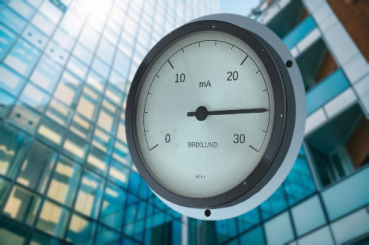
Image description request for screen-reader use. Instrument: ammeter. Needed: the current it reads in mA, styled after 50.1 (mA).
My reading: 26 (mA)
